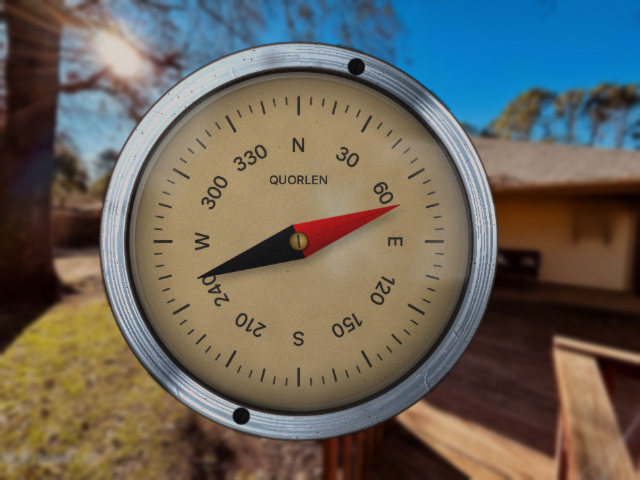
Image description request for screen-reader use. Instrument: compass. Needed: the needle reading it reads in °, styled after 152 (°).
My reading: 70 (°)
